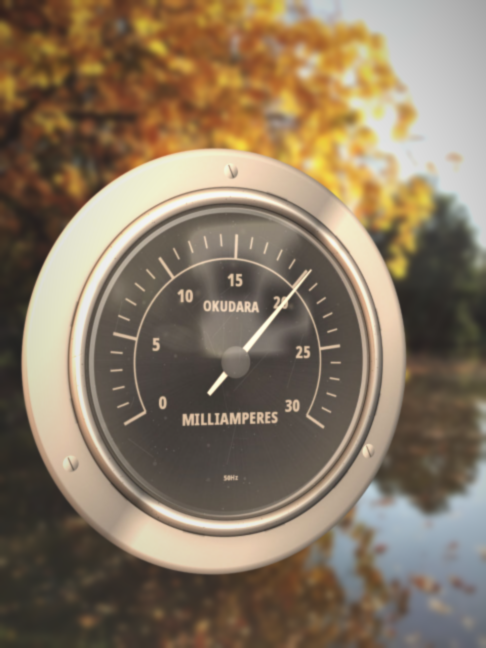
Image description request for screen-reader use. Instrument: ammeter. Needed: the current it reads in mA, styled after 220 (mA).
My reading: 20 (mA)
